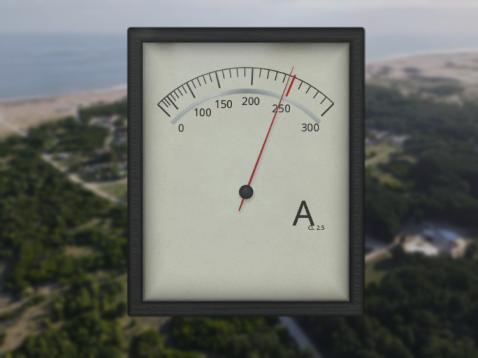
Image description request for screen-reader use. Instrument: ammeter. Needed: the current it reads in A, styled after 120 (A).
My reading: 245 (A)
